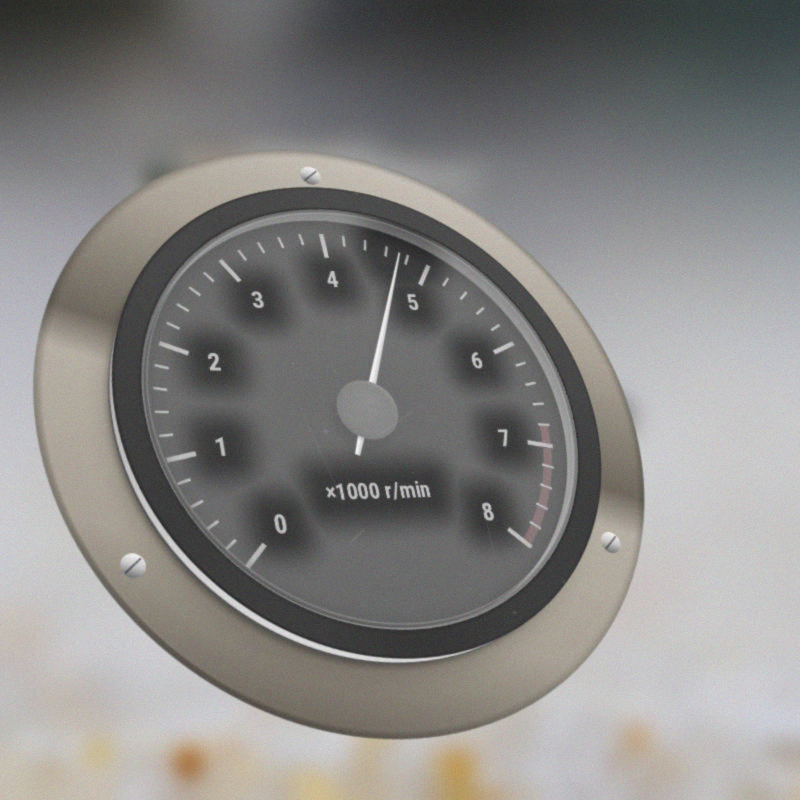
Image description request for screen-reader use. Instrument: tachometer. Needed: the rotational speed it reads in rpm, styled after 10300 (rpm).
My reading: 4700 (rpm)
